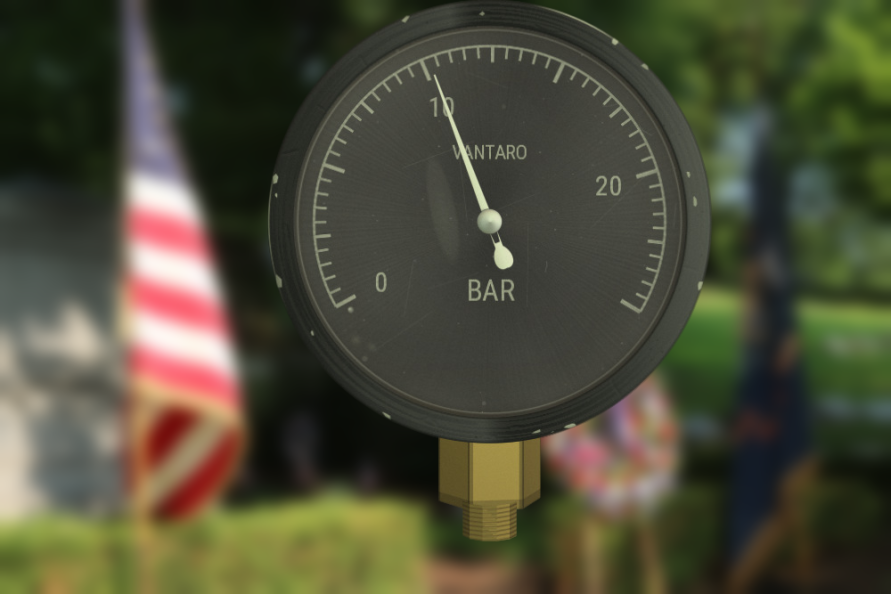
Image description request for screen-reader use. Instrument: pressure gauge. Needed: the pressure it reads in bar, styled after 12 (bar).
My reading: 10.25 (bar)
